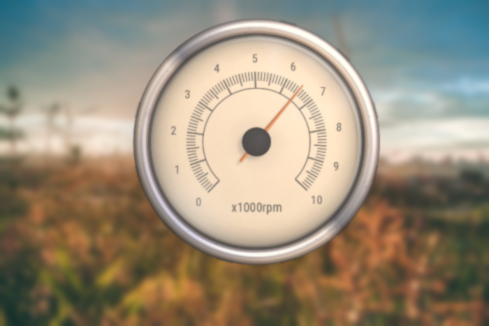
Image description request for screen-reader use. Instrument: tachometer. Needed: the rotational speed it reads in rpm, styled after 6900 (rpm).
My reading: 6500 (rpm)
